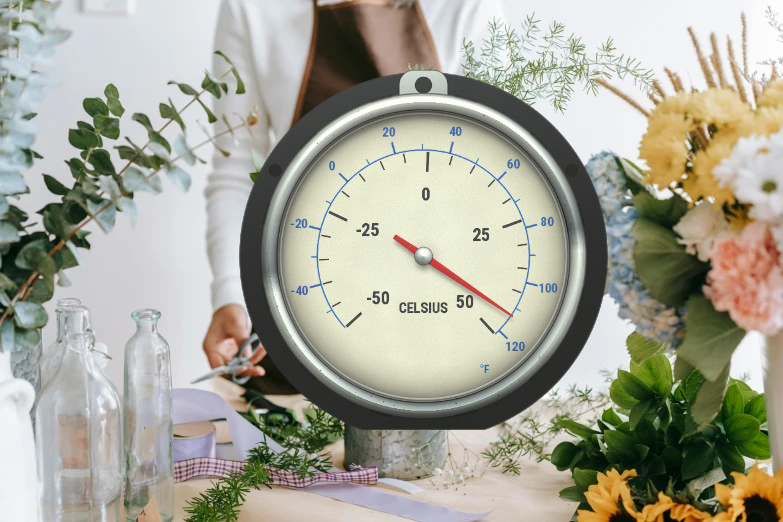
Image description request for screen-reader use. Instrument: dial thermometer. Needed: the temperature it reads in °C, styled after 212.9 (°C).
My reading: 45 (°C)
